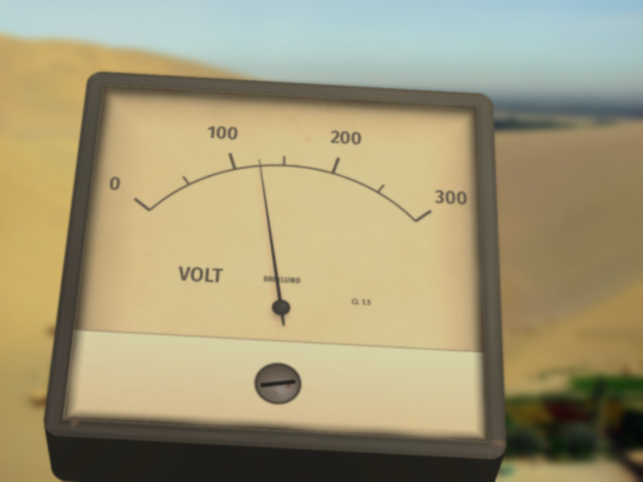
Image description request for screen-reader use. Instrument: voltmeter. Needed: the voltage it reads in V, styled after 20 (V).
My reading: 125 (V)
